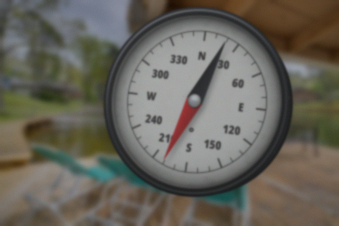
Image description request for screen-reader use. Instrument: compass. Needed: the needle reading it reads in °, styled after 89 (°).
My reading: 200 (°)
